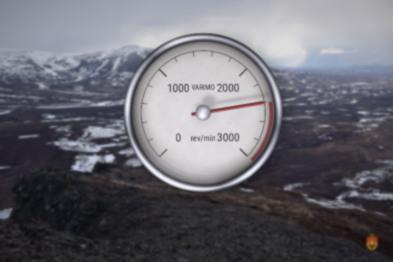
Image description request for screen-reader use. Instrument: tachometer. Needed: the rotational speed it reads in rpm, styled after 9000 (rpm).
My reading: 2400 (rpm)
